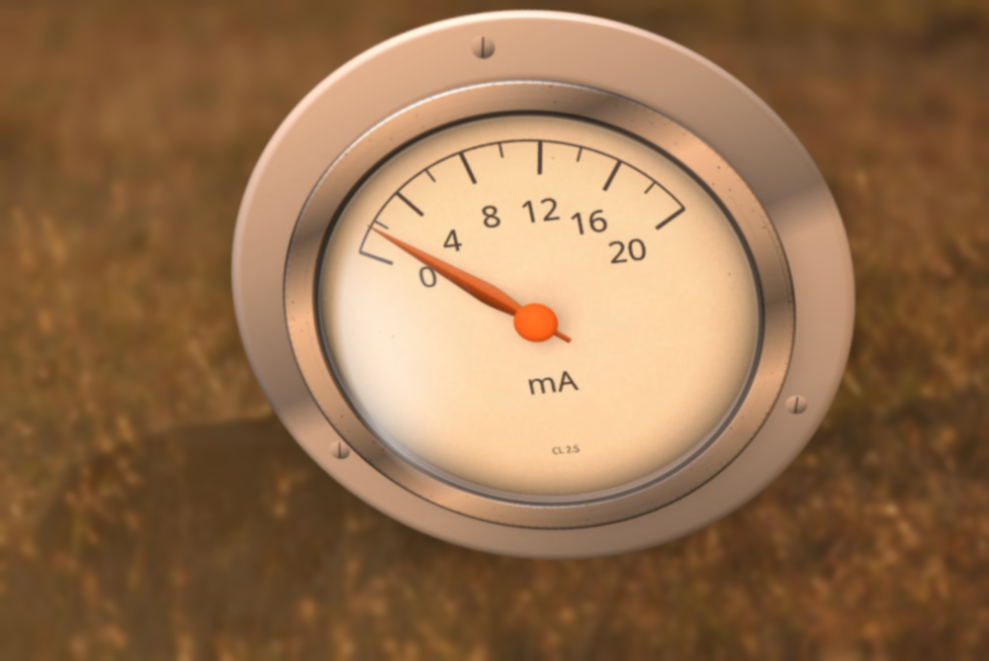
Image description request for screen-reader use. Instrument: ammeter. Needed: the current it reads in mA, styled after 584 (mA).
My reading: 2 (mA)
